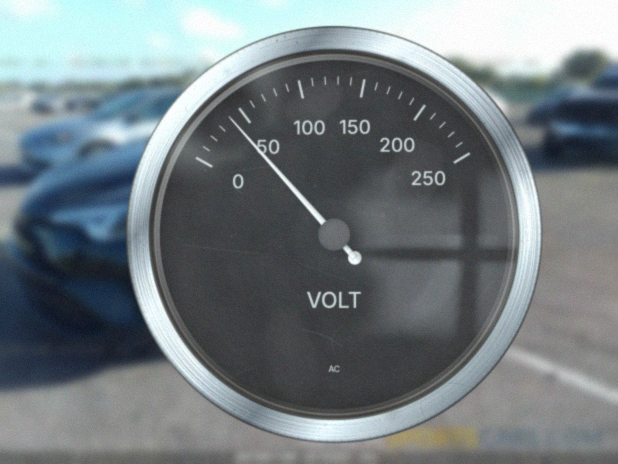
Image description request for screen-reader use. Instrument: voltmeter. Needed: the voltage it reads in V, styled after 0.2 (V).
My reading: 40 (V)
